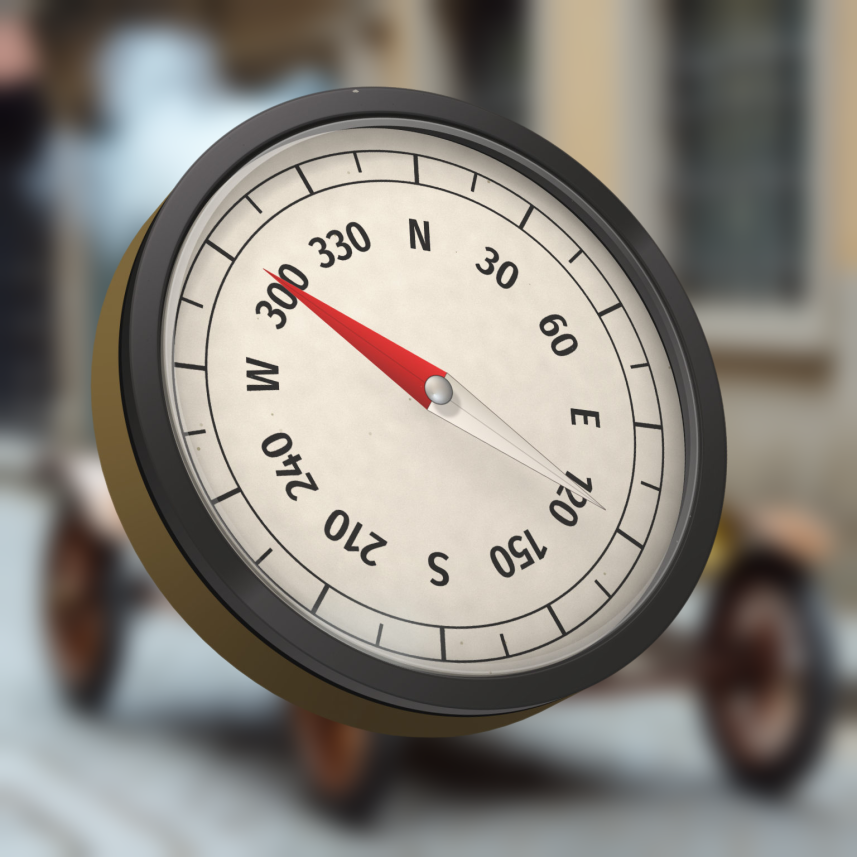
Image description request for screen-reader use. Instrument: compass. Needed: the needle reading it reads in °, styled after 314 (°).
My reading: 300 (°)
